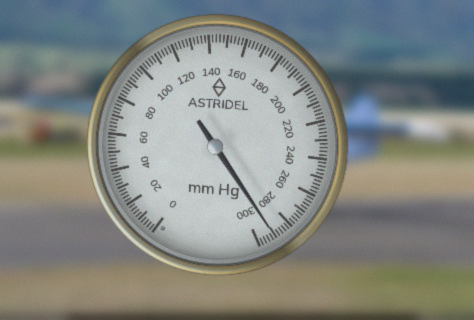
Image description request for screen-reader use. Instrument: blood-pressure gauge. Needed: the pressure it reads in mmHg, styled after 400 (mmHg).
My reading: 290 (mmHg)
